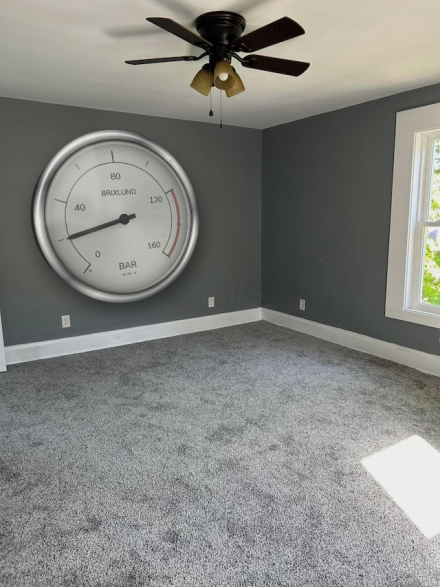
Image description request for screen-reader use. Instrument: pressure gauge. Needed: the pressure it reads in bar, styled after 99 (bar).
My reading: 20 (bar)
